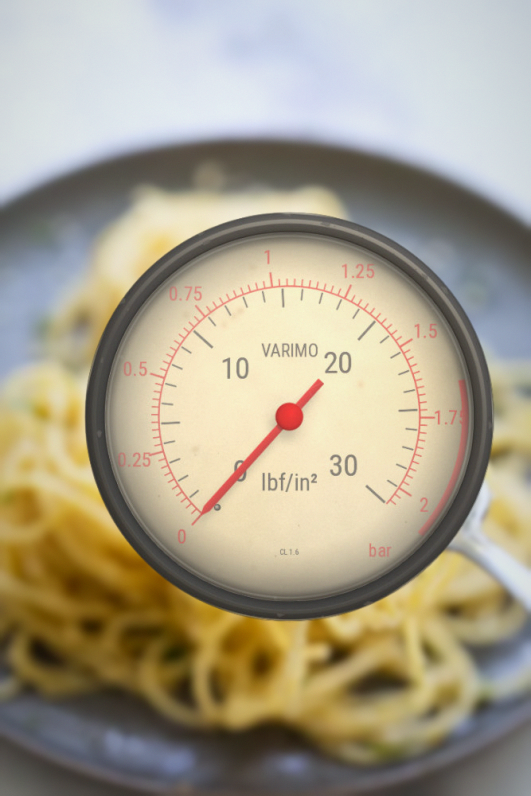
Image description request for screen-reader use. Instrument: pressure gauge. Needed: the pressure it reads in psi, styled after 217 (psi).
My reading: 0 (psi)
